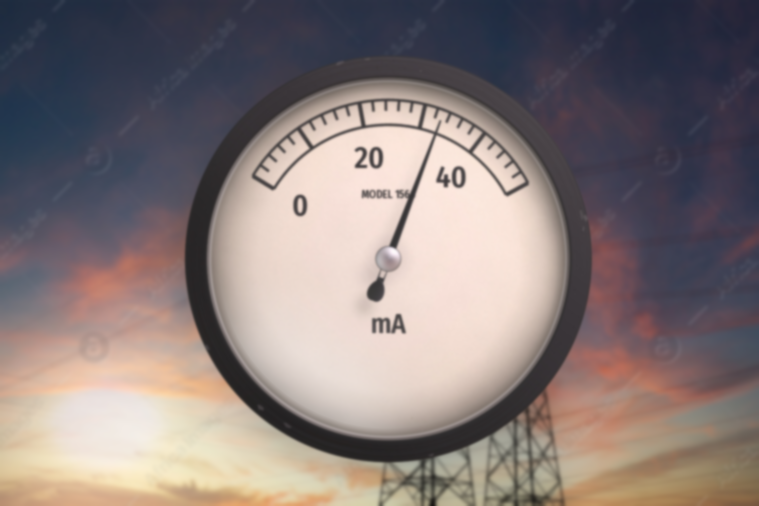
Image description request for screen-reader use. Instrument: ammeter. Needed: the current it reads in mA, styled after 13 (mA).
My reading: 33 (mA)
